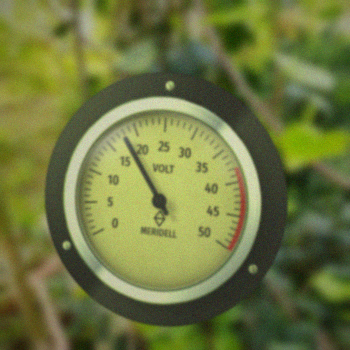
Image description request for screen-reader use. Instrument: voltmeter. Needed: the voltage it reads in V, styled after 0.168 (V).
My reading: 18 (V)
